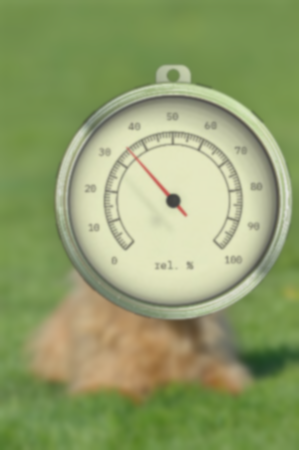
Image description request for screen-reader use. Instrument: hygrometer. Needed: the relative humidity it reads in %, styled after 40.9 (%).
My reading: 35 (%)
